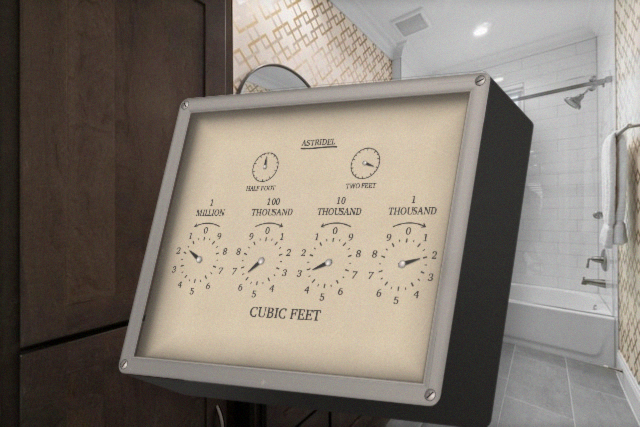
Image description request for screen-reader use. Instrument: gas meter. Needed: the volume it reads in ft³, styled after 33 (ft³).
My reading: 163200 (ft³)
